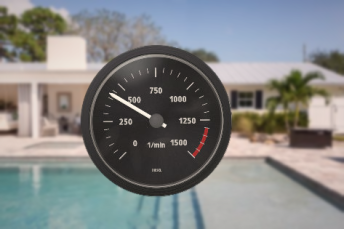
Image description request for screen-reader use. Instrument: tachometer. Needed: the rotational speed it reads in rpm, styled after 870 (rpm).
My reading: 425 (rpm)
